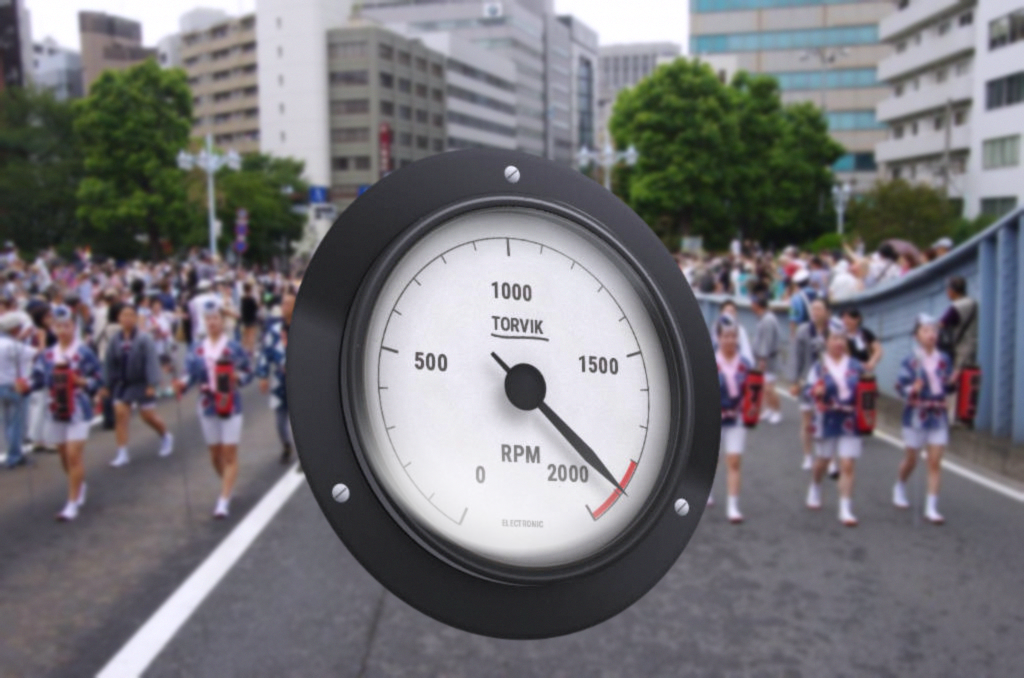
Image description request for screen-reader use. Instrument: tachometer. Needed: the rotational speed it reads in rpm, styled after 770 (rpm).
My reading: 1900 (rpm)
